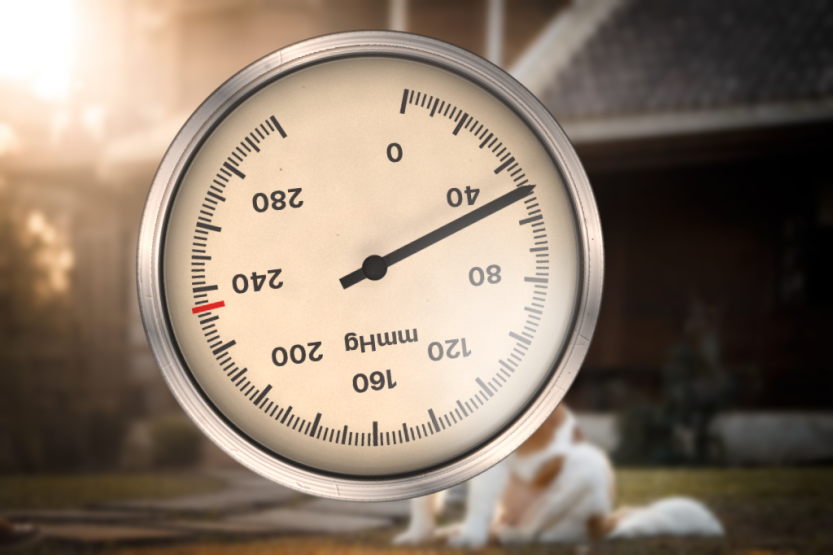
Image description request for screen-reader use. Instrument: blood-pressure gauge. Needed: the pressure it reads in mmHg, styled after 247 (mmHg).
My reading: 50 (mmHg)
